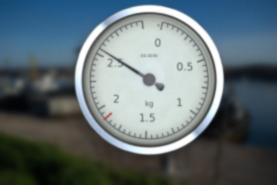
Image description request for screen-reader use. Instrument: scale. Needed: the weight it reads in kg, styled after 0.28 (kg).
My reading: 2.55 (kg)
